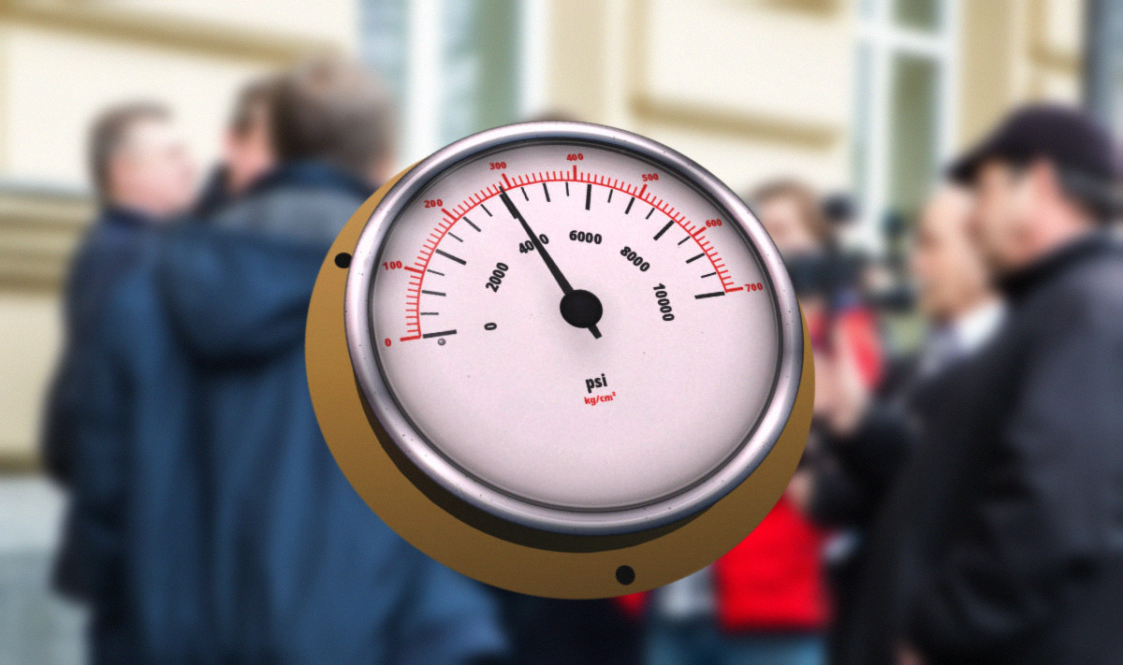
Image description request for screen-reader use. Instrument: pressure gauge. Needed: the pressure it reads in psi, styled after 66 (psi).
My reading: 4000 (psi)
